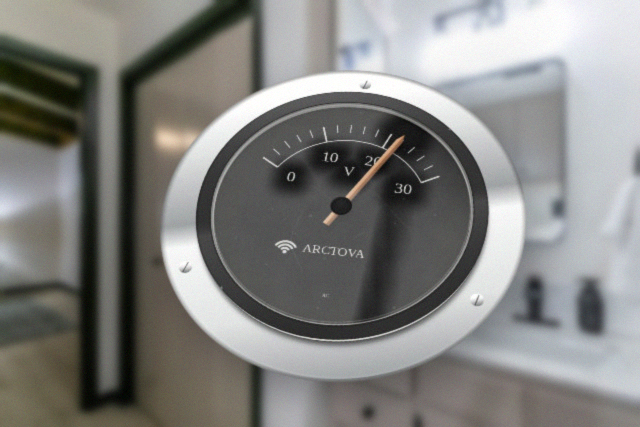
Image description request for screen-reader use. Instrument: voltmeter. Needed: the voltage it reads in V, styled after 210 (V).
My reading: 22 (V)
